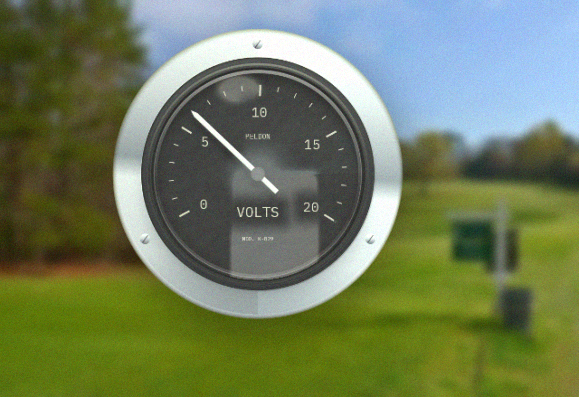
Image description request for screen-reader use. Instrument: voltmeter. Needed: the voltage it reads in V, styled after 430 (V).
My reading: 6 (V)
